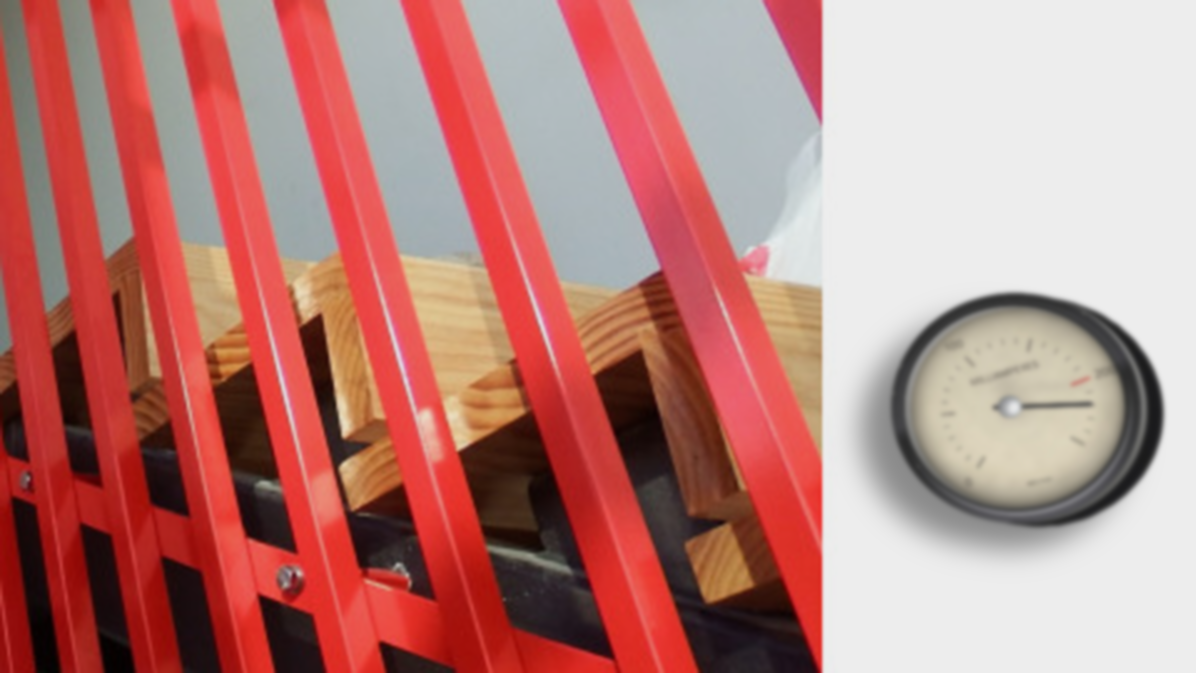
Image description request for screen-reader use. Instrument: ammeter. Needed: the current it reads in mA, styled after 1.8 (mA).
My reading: 220 (mA)
